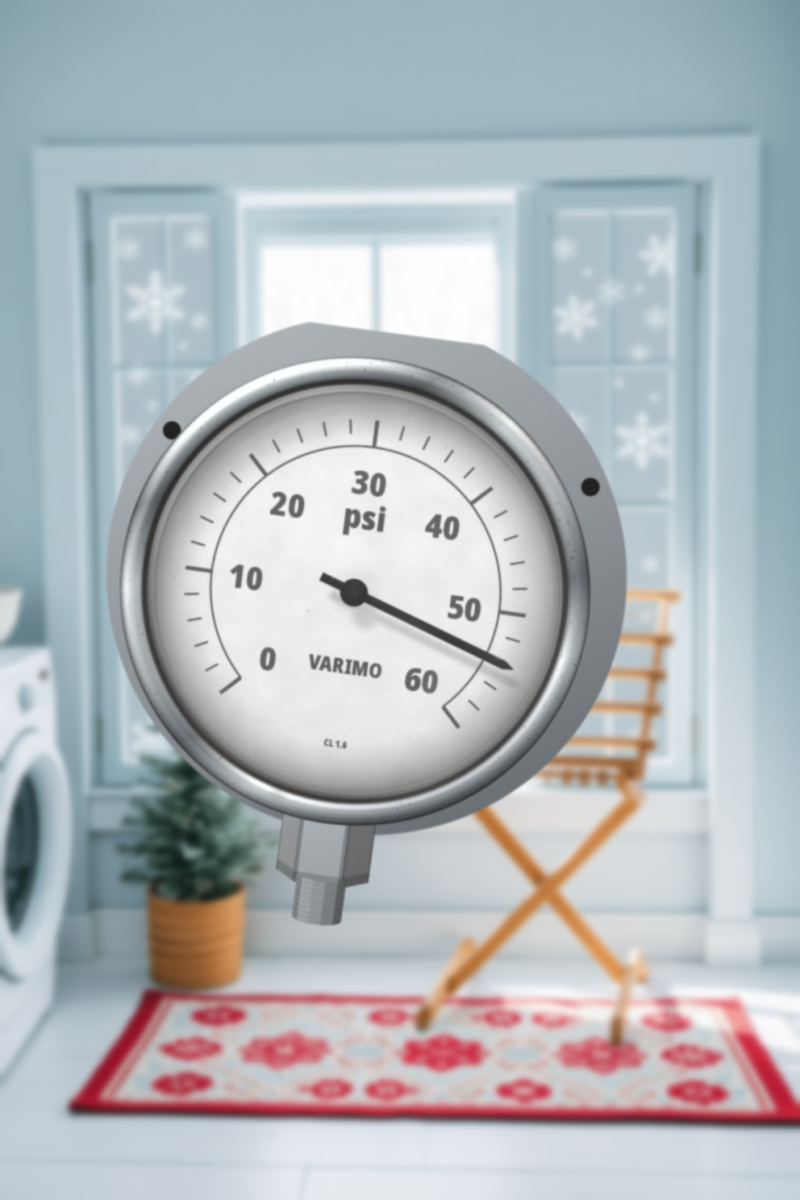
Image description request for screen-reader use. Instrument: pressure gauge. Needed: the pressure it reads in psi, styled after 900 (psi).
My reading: 54 (psi)
